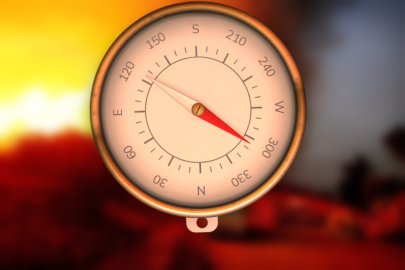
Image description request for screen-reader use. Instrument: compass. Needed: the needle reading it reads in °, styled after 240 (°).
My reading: 305 (°)
